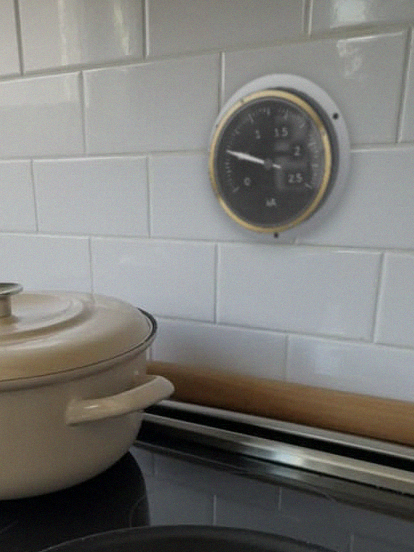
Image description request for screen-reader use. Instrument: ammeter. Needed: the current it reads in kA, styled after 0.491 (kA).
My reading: 0.5 (kA)
